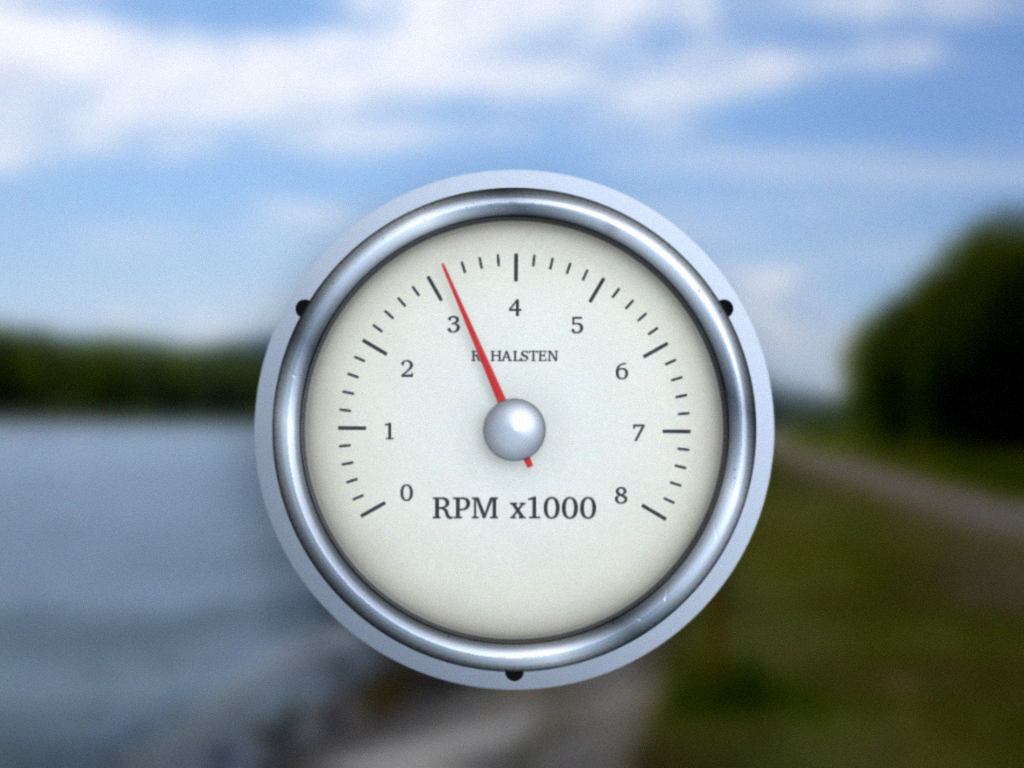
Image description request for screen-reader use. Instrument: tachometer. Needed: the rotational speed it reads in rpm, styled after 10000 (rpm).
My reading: 3200 (rpm)
